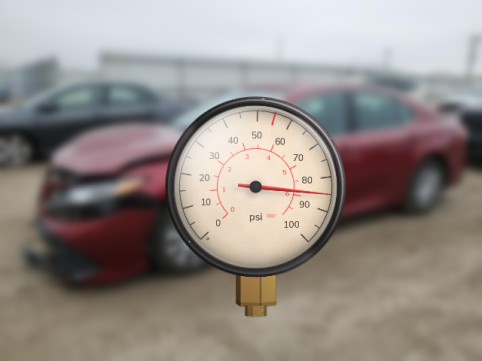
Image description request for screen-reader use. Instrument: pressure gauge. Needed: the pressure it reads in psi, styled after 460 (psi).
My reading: 85 (psi)
